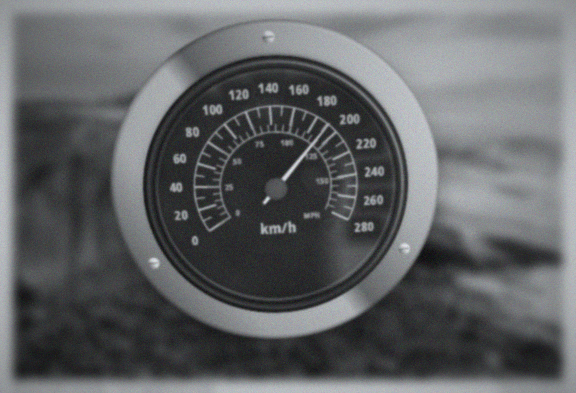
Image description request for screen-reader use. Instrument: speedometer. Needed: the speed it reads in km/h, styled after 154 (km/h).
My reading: 190 (km/h)
